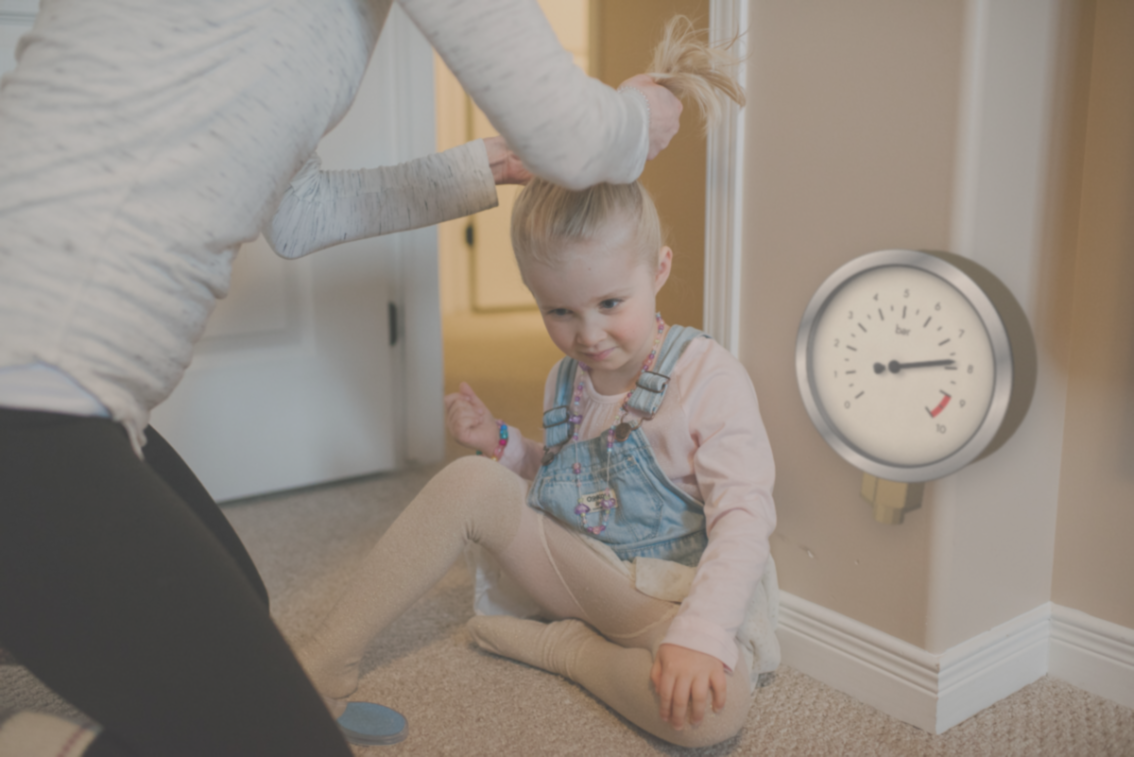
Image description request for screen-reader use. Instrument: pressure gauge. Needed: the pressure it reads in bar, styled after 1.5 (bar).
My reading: 7.75 (bar)
